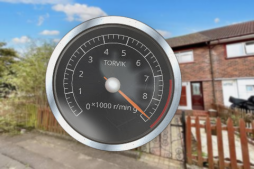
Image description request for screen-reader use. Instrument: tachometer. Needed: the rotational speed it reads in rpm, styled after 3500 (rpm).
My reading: 8800 (rpm)
